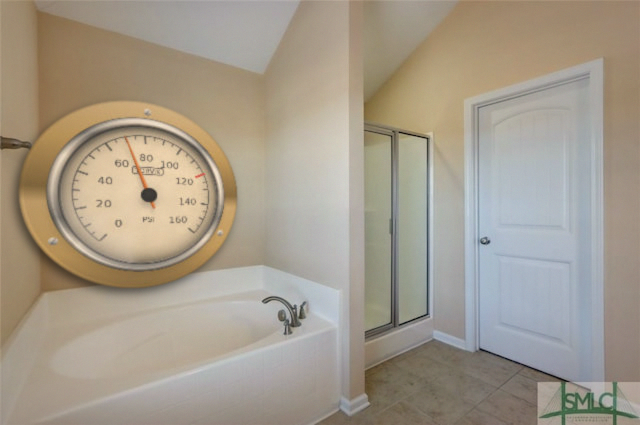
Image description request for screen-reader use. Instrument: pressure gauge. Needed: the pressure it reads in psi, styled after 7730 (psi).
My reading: 70 (psi)
